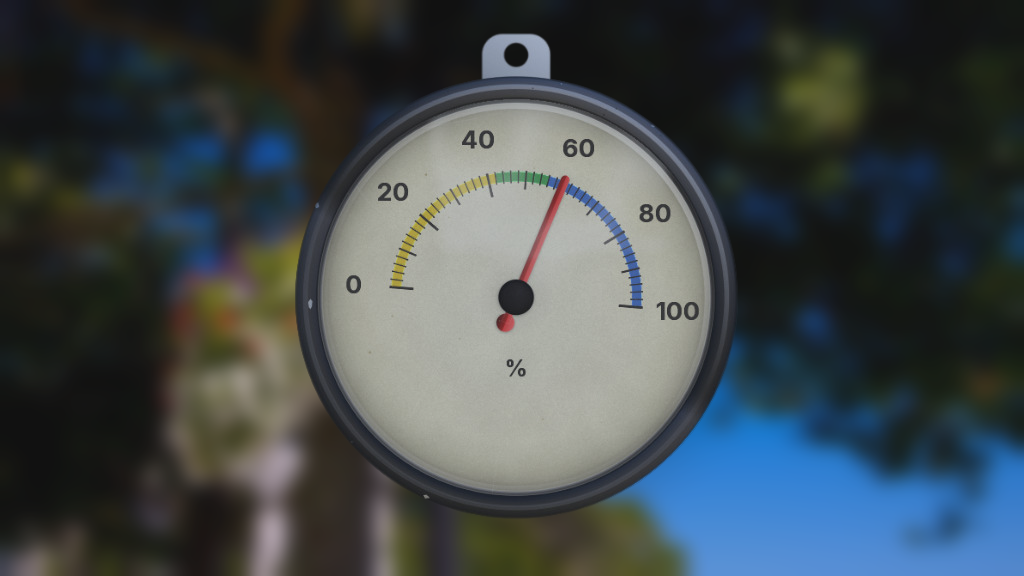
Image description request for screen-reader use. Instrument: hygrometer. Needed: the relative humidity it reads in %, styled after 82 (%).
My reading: 60 (%)
